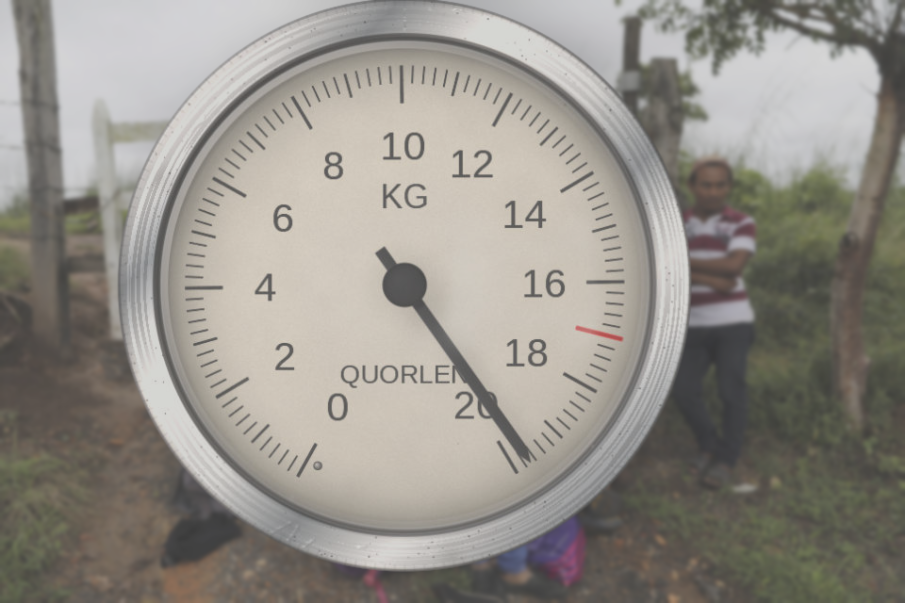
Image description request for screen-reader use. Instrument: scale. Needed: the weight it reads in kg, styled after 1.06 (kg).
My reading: 19.7 (kg)
